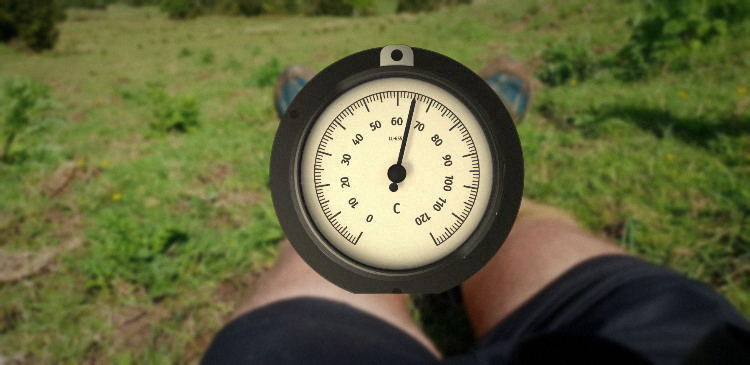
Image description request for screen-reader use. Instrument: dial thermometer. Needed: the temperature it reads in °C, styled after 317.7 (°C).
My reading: 65 (°C)
